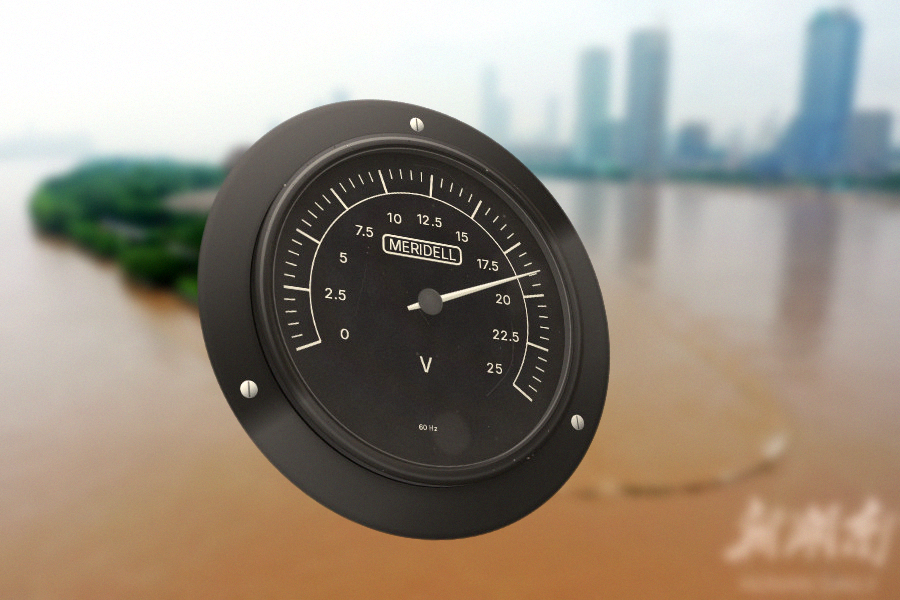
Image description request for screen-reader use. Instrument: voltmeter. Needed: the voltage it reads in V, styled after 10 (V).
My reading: 19 (V)
